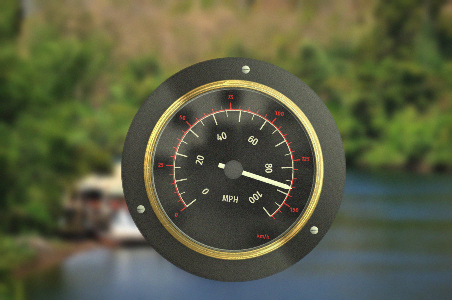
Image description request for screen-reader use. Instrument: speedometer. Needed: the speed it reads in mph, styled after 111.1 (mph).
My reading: 87.5 (mph)
